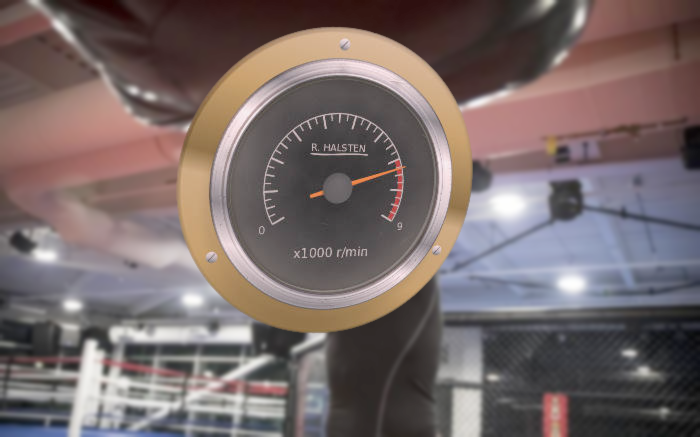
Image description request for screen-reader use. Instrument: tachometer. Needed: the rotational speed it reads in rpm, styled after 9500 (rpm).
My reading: 7250 (rpm)
